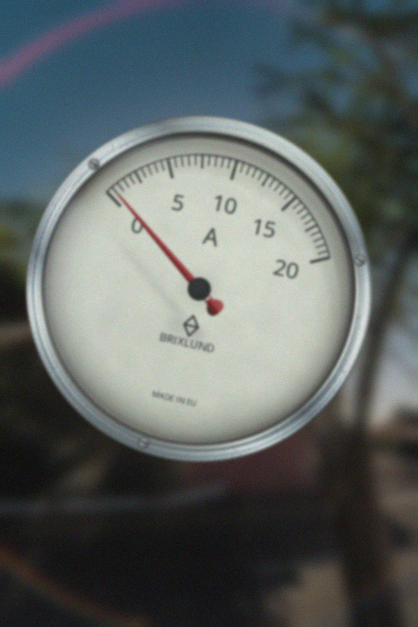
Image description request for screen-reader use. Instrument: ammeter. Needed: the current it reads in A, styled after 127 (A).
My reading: 0.5 (A)
